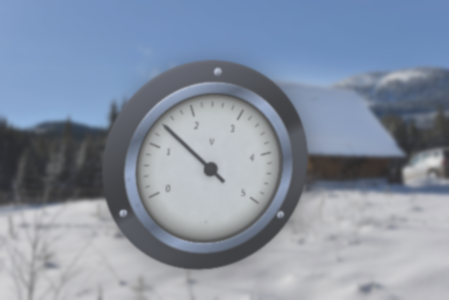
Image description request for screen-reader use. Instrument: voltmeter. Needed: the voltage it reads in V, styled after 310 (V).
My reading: 1.4 (V)
